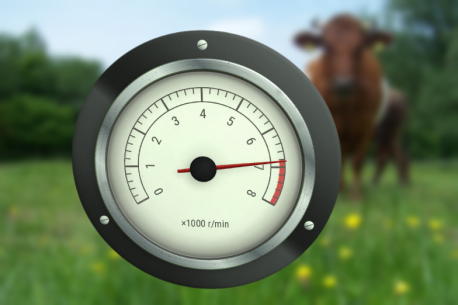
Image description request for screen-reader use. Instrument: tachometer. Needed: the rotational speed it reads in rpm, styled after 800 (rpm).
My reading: 6800 (rpm)
